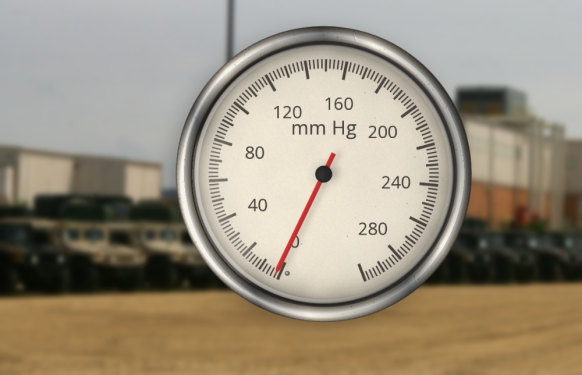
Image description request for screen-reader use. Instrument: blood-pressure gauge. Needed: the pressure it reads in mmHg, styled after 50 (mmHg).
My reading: 2 (mmHg)
